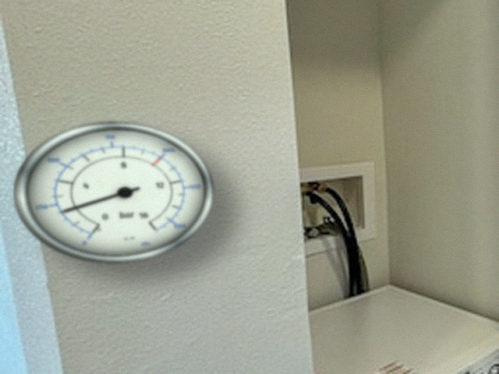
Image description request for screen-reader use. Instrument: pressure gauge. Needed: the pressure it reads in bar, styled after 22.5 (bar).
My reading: 2 (bar)
